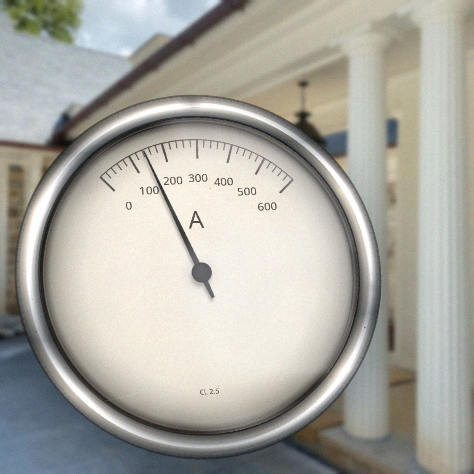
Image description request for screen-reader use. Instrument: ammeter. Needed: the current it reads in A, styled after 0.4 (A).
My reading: 140 (A)
